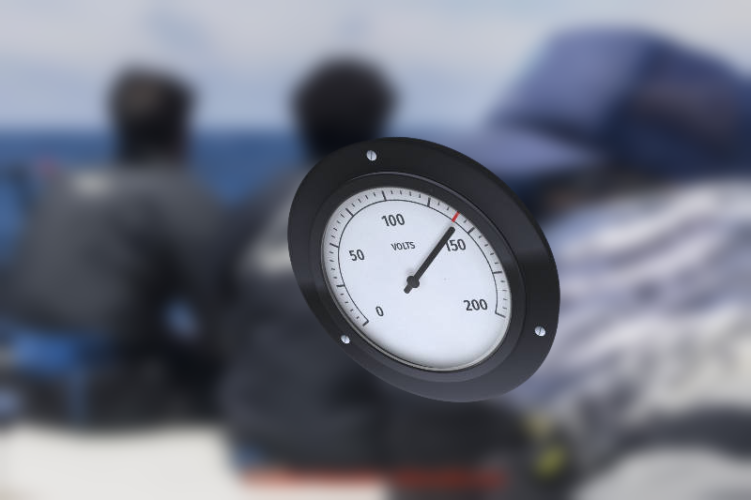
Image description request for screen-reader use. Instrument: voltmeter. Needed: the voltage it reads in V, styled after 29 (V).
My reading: 142.5 (V)
